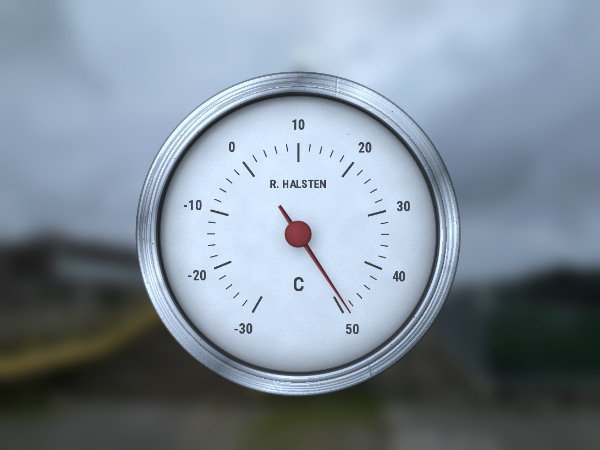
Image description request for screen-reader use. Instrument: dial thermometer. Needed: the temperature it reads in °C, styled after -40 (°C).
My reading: 49 (°C)
